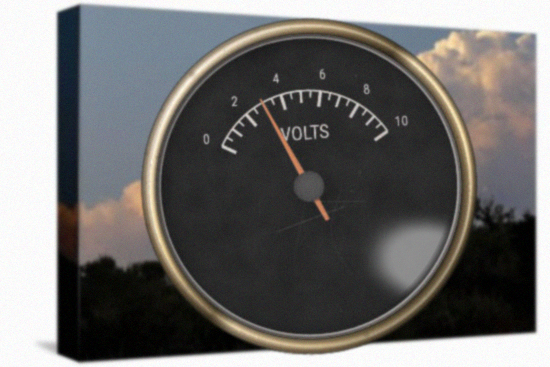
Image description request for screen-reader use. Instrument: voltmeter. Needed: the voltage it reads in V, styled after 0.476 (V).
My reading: 3 (V)
